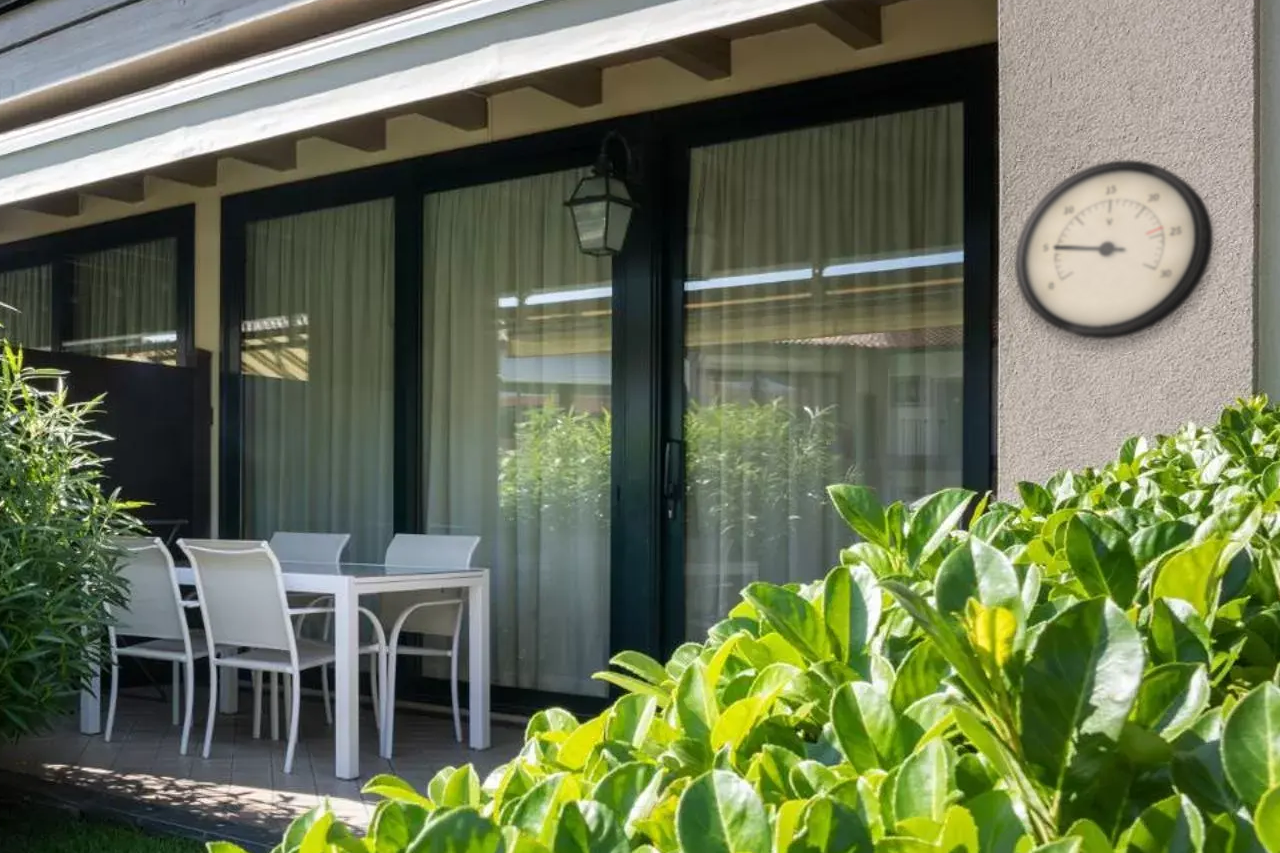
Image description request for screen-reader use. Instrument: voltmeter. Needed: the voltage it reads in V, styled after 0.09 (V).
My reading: 5 (V)
